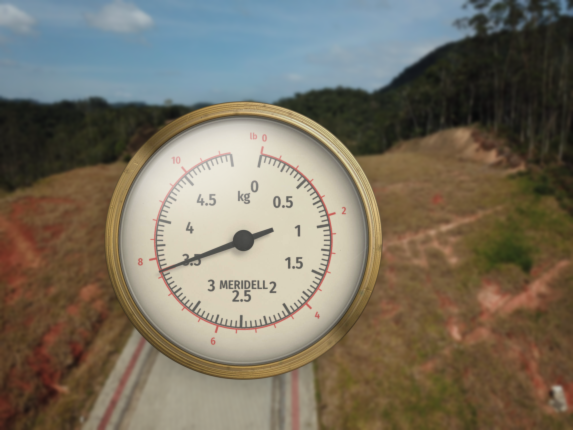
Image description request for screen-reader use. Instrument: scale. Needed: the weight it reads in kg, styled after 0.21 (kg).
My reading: 3.5 (kg)
